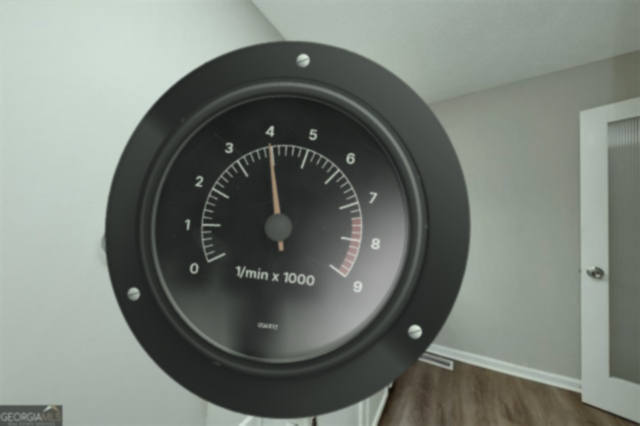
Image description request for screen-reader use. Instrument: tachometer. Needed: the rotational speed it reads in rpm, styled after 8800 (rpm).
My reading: 4000 (rpm)
